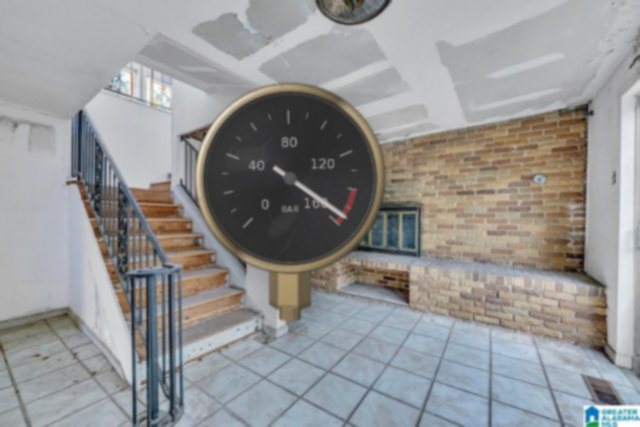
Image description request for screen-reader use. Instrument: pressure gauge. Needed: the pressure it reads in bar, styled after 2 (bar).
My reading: 155 (bar)
